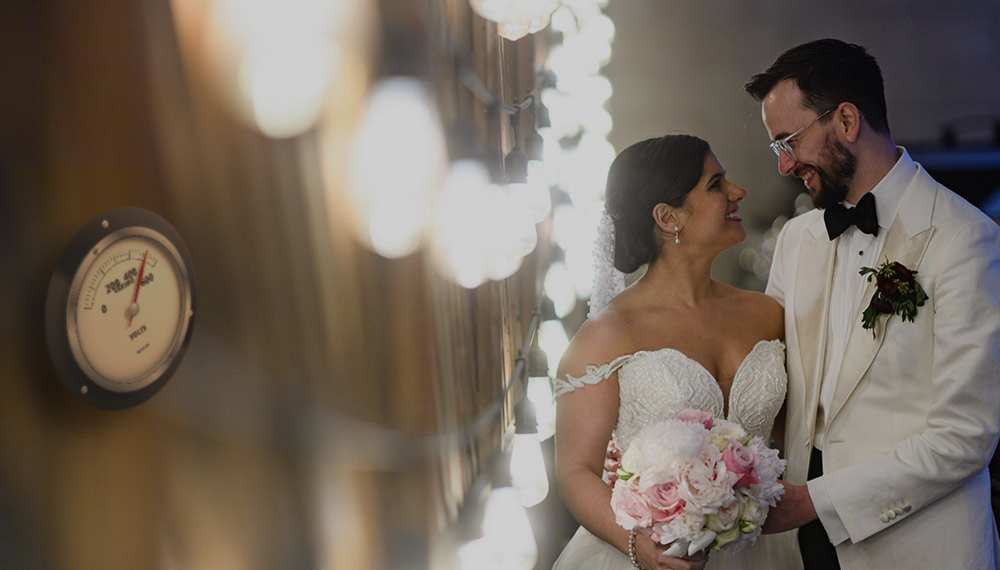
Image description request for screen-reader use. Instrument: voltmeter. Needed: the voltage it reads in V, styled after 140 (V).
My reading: 500 (V)
